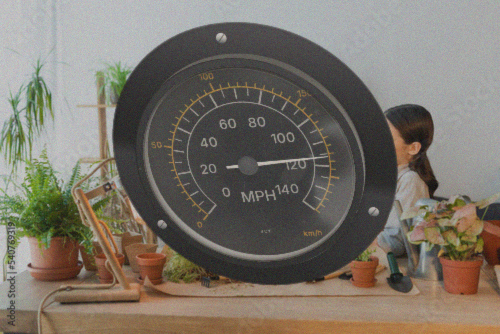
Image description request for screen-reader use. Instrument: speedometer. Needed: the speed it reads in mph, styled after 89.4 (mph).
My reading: 115 (mph)
